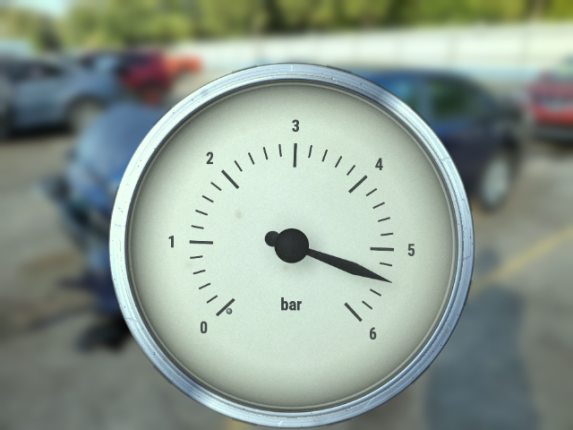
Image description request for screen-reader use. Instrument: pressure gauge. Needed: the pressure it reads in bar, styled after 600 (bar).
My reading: 5.4 (bar)
